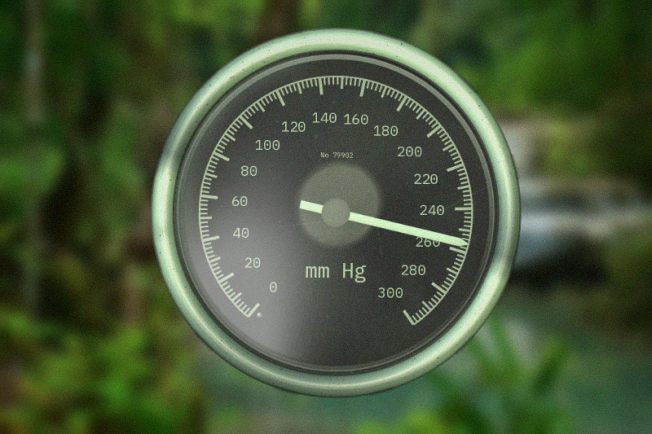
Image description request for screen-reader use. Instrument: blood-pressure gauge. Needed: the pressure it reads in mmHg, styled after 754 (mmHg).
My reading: 256 (mmHg)
